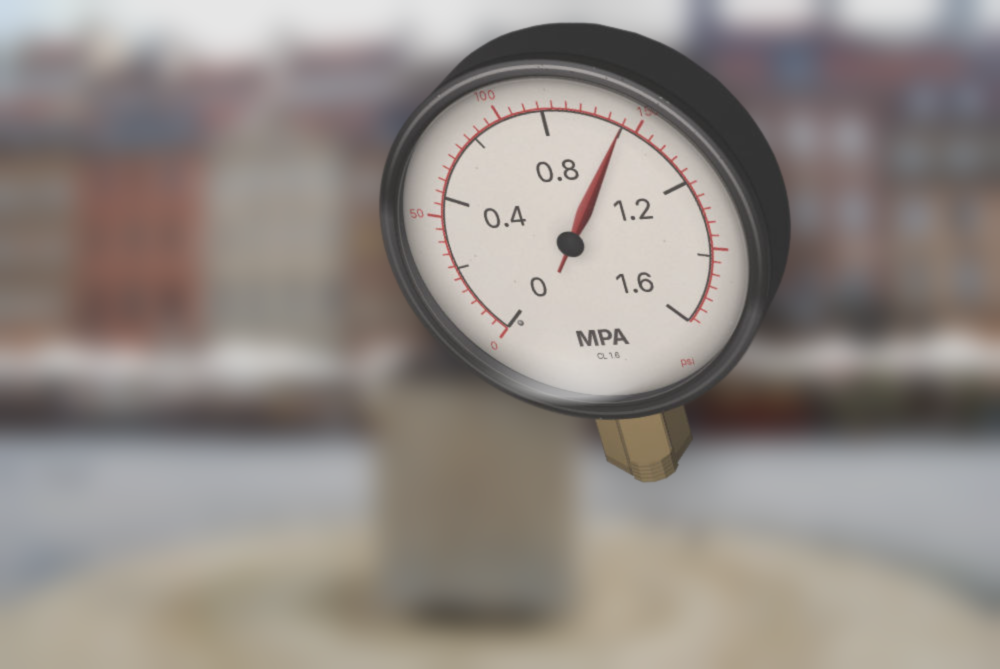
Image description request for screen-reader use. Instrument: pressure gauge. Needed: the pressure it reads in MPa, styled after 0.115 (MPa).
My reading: 1 (MPa)
